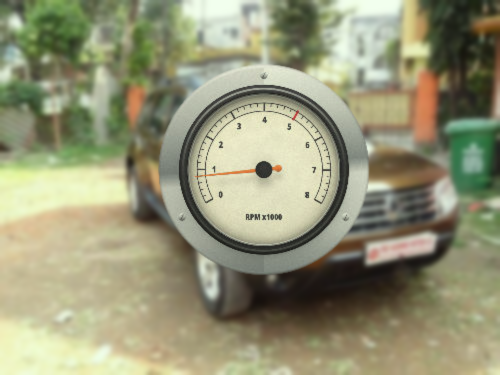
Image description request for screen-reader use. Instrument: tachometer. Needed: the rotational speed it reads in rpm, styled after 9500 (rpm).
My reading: 800 (rpm)
